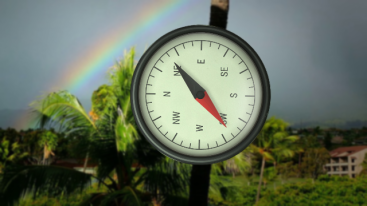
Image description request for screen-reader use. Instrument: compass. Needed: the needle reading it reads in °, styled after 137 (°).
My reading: 230 (°)
